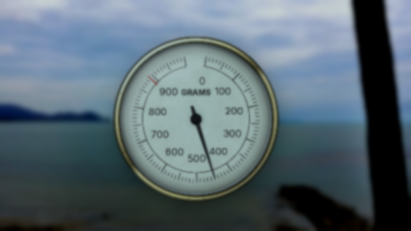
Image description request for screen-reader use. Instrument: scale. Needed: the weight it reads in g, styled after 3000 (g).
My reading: 450 (g)
